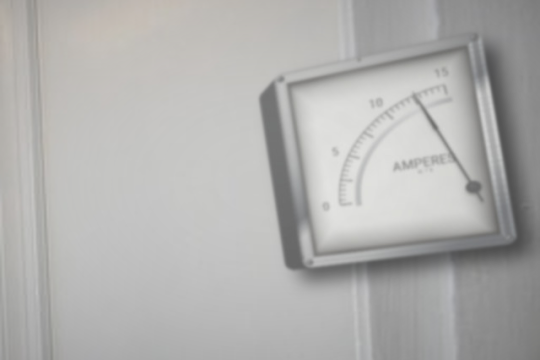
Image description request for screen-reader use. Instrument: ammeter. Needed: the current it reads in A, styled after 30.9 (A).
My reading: 12.5 (A)
